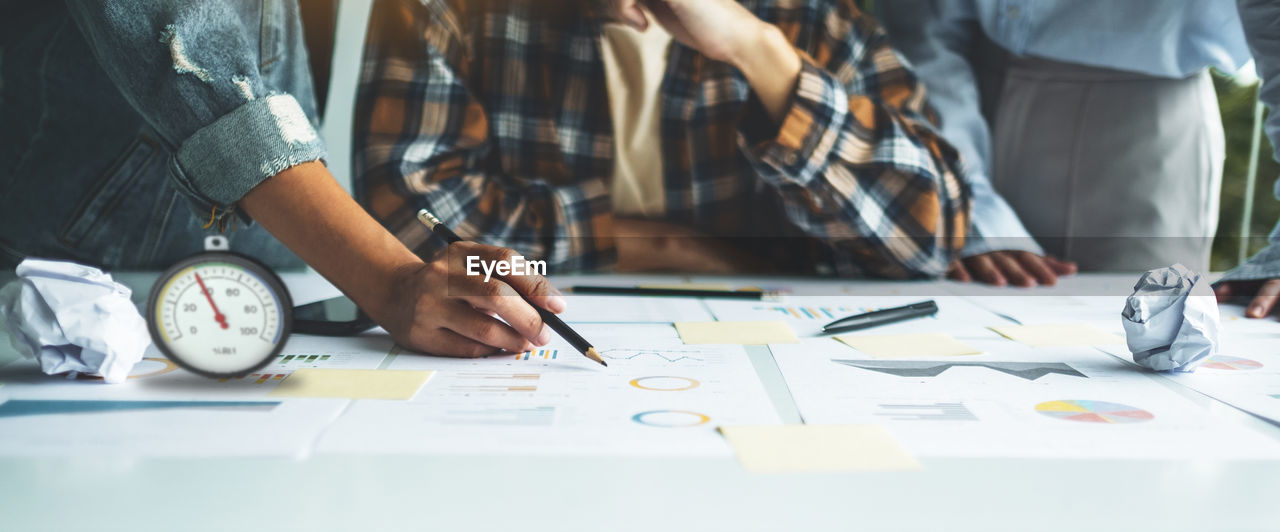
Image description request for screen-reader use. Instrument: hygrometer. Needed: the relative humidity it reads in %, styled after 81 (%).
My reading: 40 (%)
